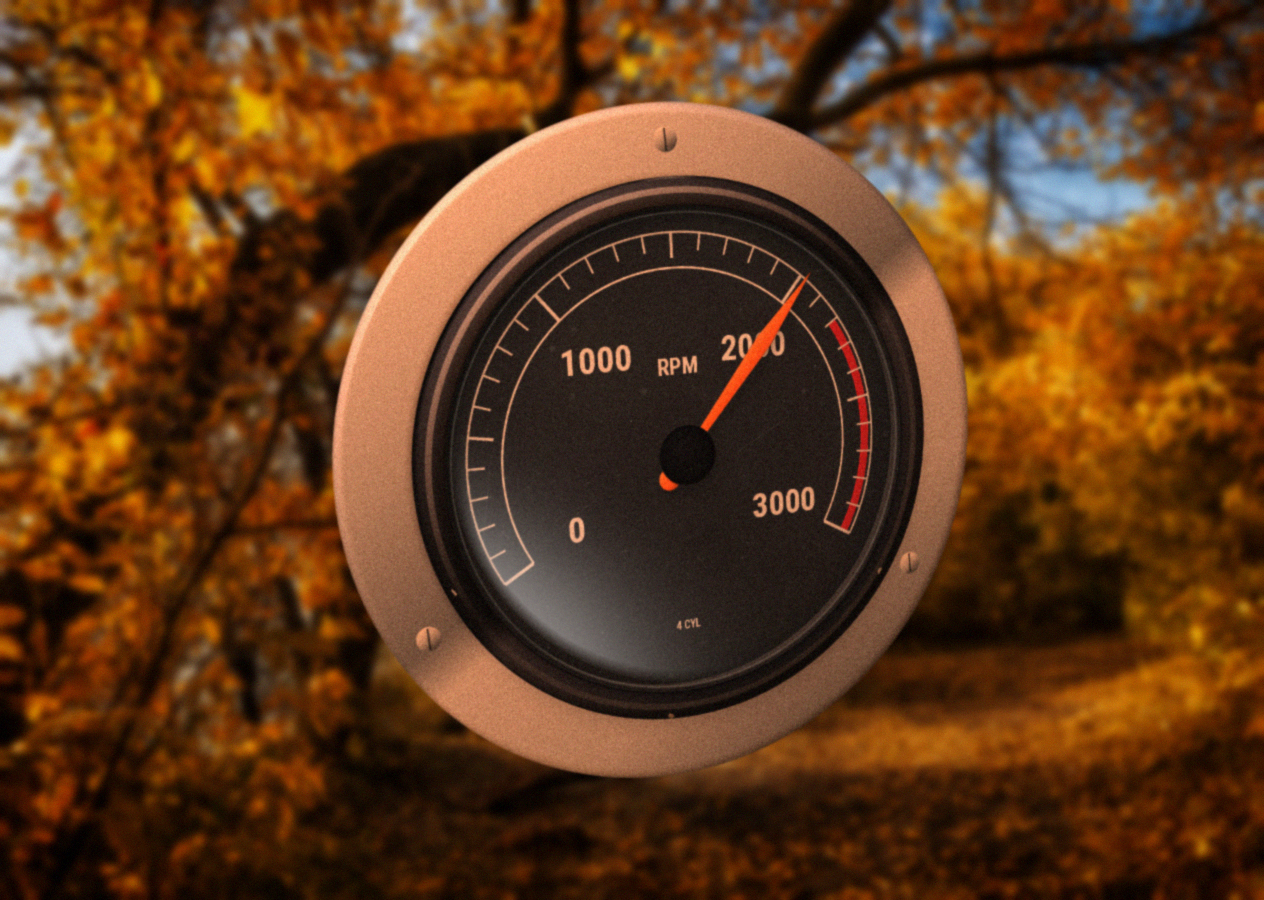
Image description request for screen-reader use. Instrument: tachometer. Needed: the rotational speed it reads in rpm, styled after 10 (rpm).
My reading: 2000 (rpm)
